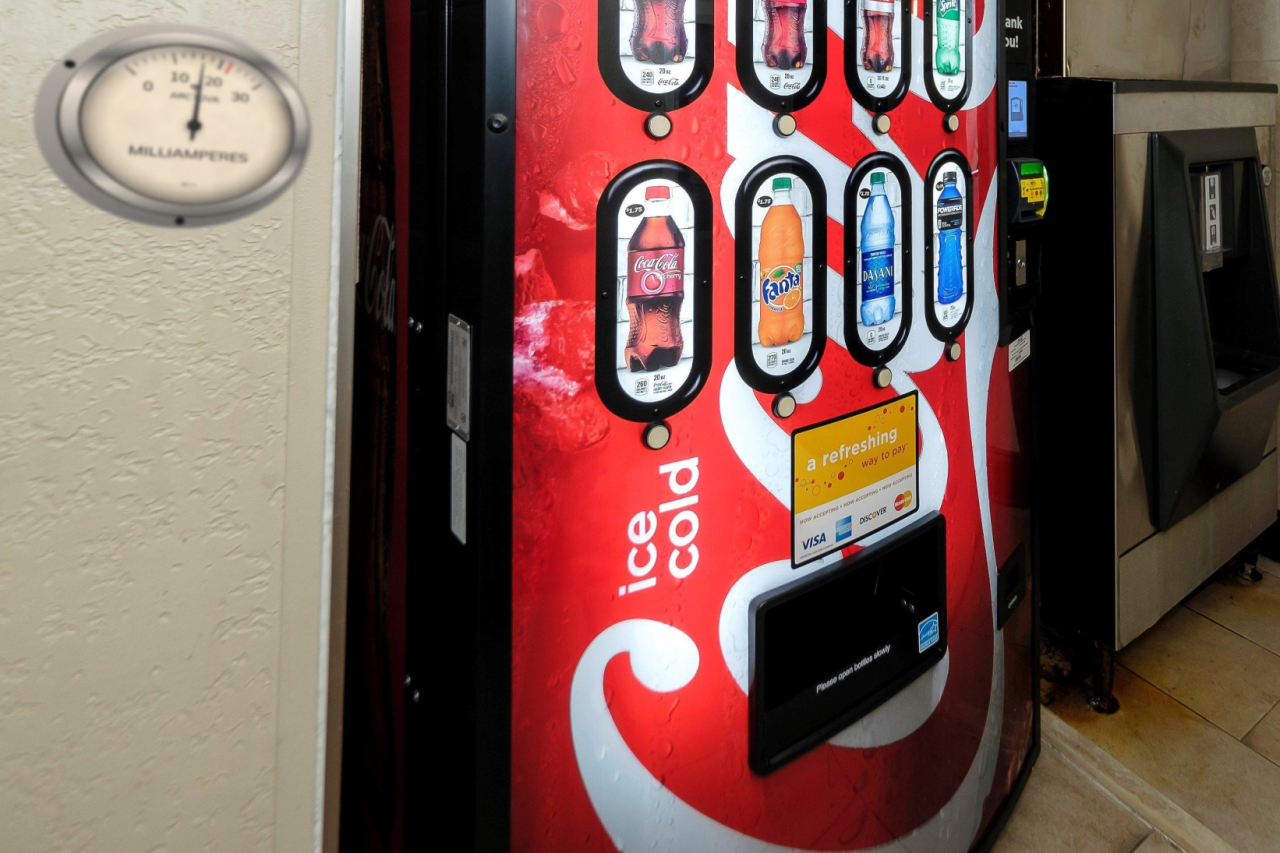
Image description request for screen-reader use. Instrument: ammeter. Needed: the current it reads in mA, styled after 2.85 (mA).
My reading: 16 (mA)
